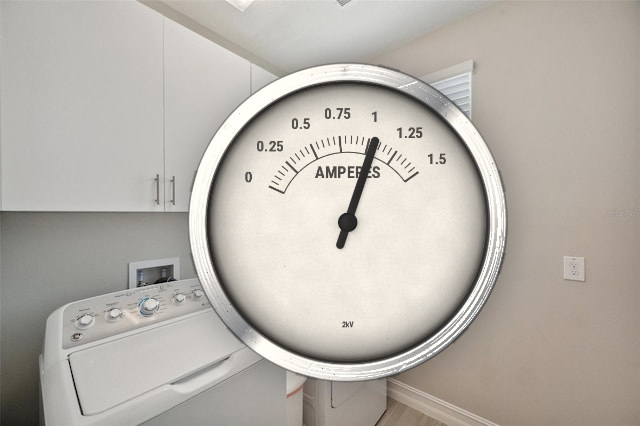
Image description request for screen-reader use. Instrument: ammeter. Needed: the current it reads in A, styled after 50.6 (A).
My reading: 1.05 (A)
